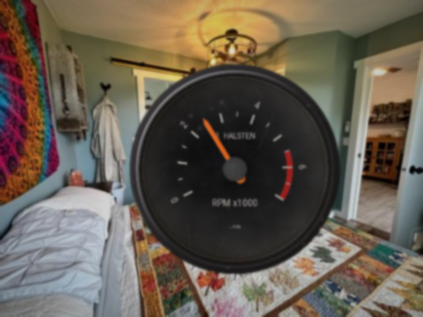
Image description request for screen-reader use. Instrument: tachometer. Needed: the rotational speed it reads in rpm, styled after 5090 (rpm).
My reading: 2500 (rpm)
